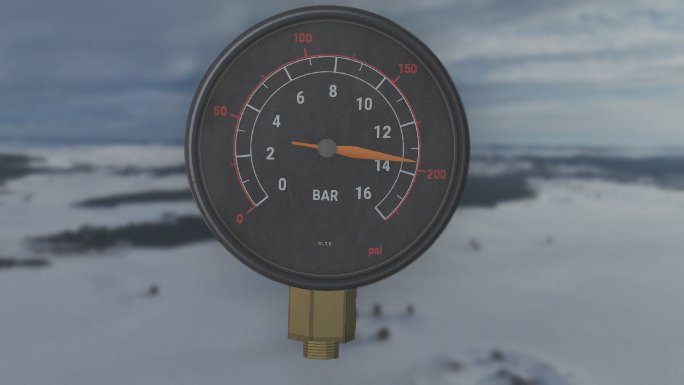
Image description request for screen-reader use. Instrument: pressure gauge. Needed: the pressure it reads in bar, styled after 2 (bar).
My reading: 13.5 (bar)
